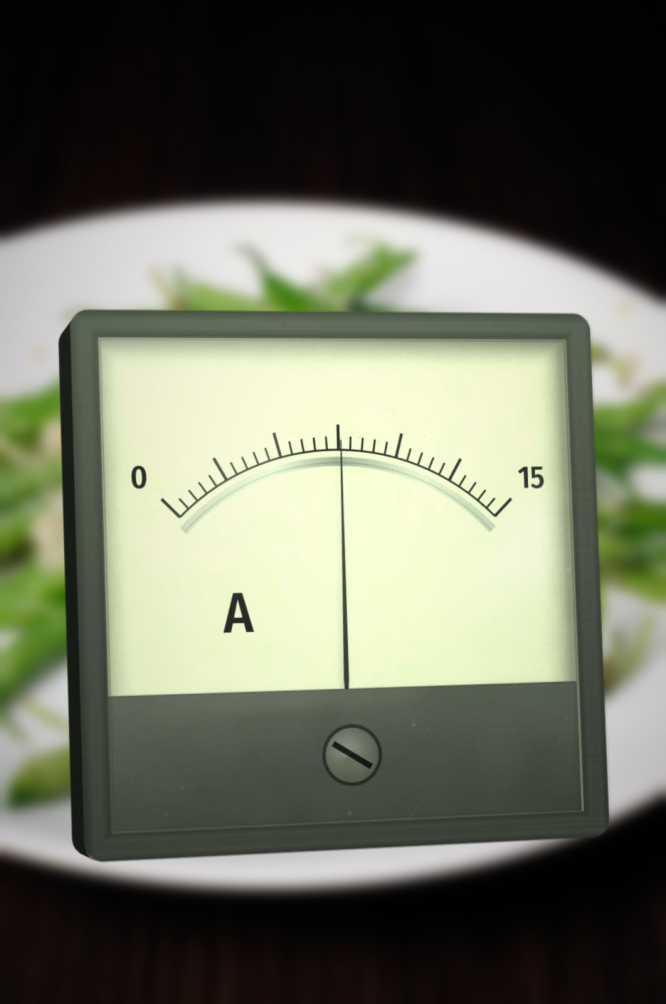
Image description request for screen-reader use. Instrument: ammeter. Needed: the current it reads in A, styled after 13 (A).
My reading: 7.5 (A)
